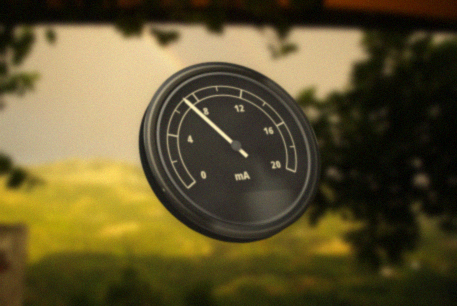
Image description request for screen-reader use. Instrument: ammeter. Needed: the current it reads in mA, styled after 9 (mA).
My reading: 7 (mA)
